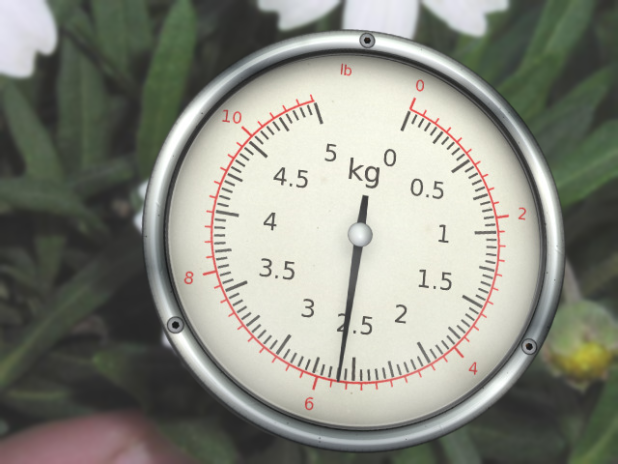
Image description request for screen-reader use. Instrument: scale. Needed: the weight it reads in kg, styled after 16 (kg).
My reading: 2.6 (kg)
